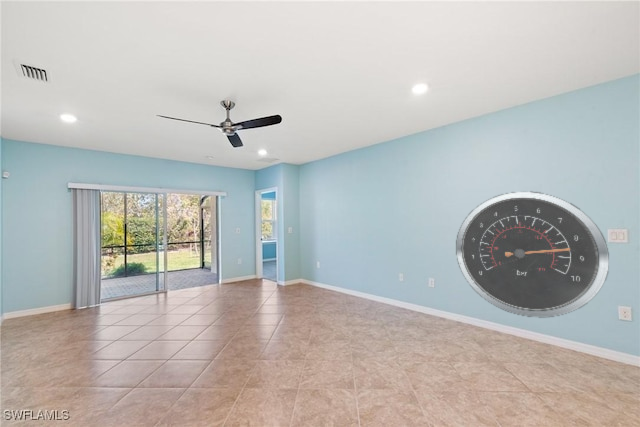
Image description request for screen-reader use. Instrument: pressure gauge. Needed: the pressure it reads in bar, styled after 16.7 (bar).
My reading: 8.5 (bar)
